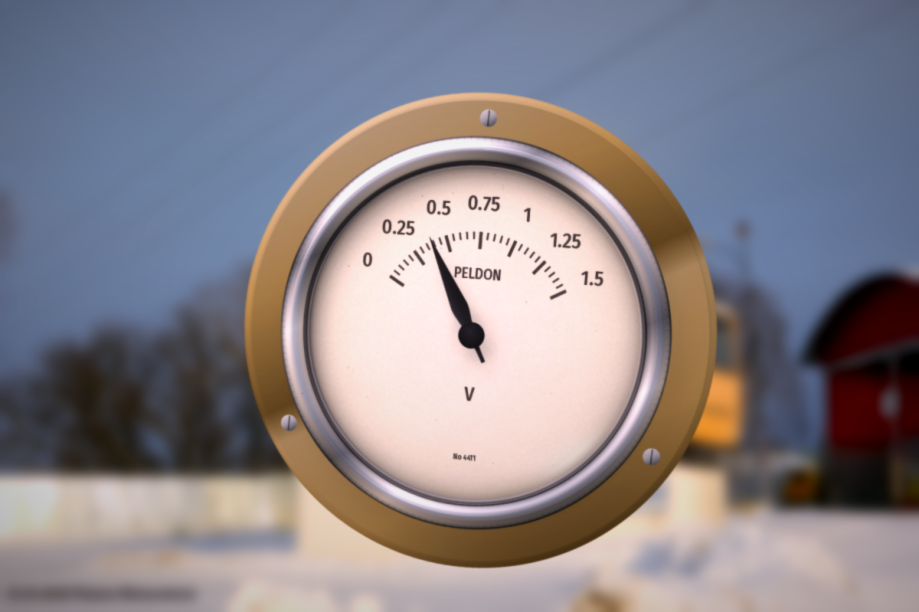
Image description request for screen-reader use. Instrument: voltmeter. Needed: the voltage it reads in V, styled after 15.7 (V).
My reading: 0.4 (V)
